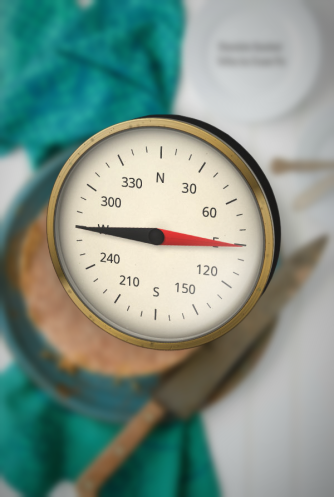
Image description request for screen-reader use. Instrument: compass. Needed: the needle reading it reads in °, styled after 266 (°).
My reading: 90 (°)
